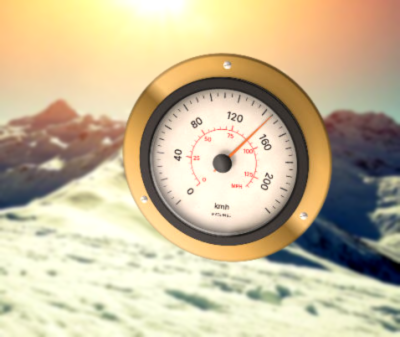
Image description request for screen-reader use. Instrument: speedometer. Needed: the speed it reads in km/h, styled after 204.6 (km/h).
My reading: 145 (km/h)
